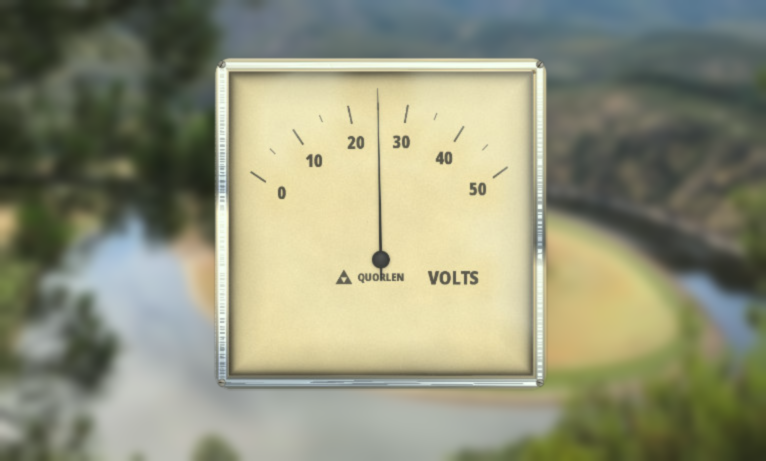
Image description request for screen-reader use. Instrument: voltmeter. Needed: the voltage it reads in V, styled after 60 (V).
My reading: 25 (V)
